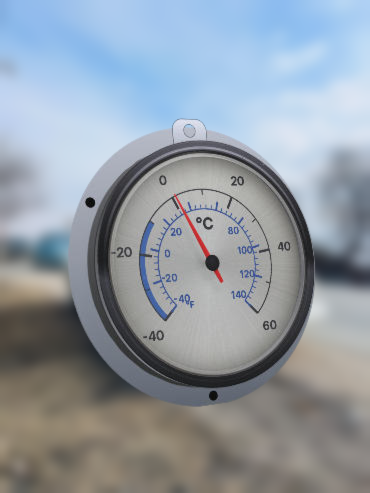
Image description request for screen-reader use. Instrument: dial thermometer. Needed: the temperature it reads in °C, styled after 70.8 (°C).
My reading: 0 (°C)
